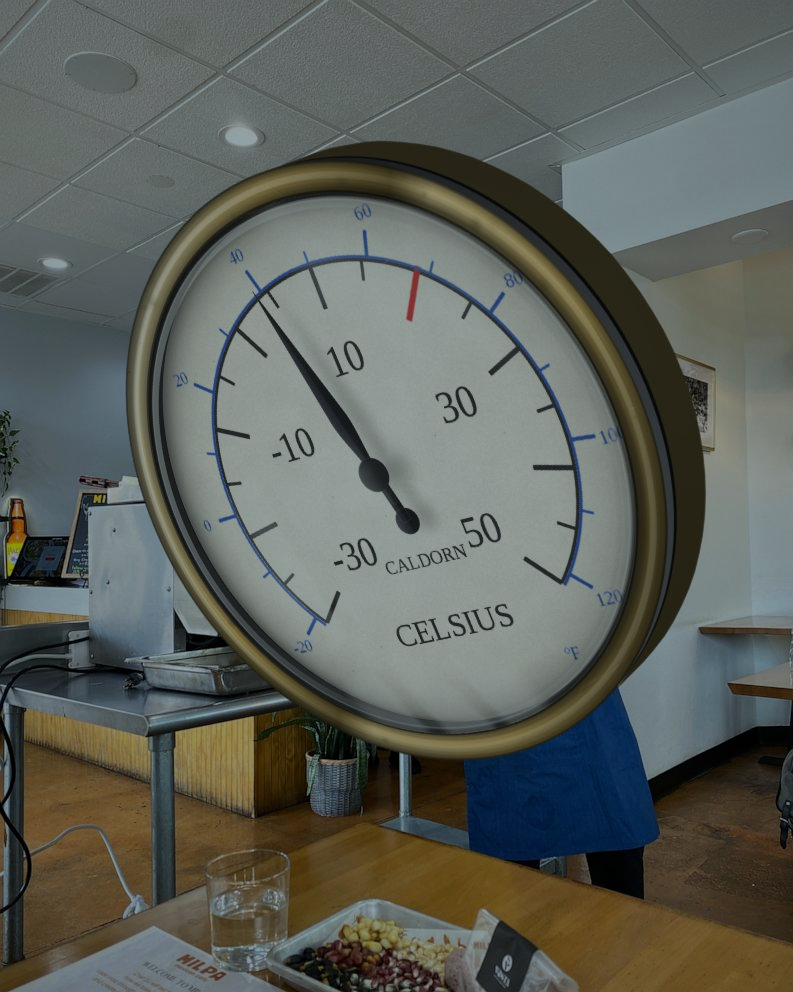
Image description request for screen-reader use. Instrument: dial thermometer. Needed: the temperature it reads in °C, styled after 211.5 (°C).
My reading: 5 (°C)
